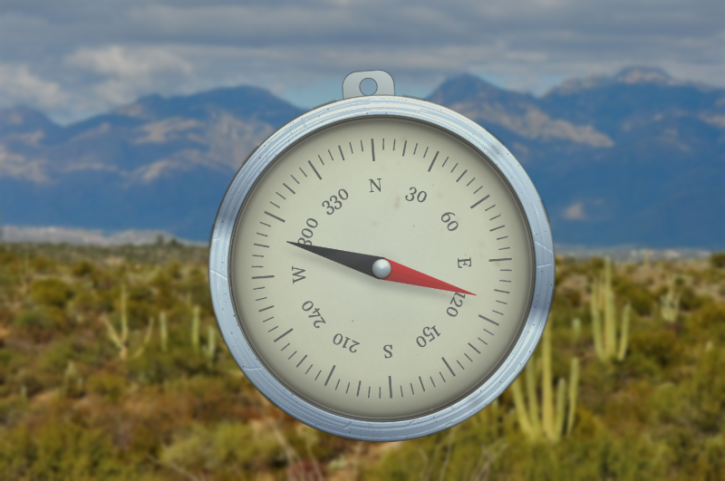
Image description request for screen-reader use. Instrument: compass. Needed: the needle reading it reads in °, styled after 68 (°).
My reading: 110 (°)
